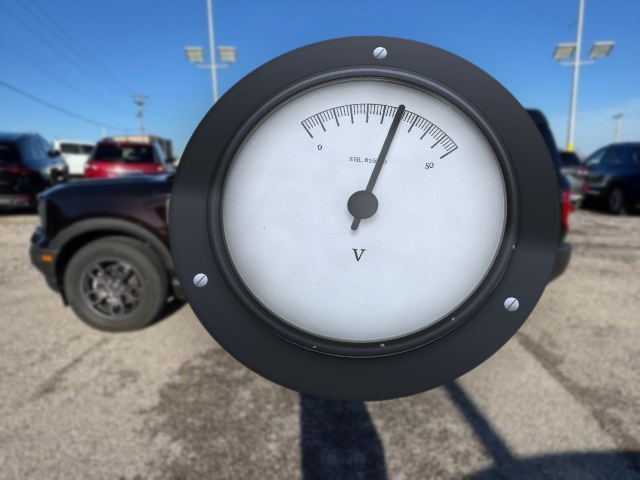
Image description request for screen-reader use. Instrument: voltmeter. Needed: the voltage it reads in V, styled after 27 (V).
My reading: 30 (V)
